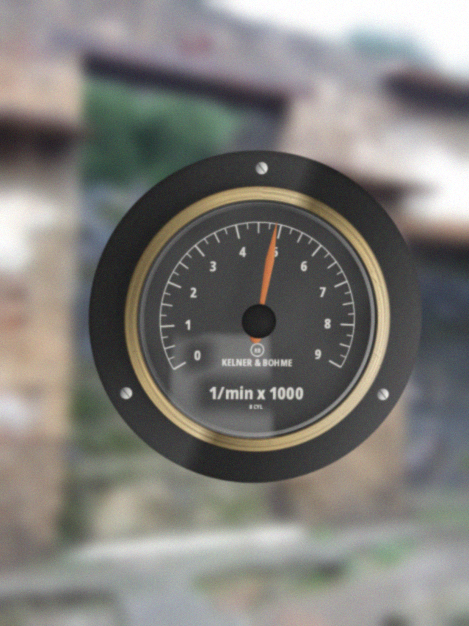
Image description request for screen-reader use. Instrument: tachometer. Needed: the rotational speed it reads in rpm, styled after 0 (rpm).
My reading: 4875 (rpm)
